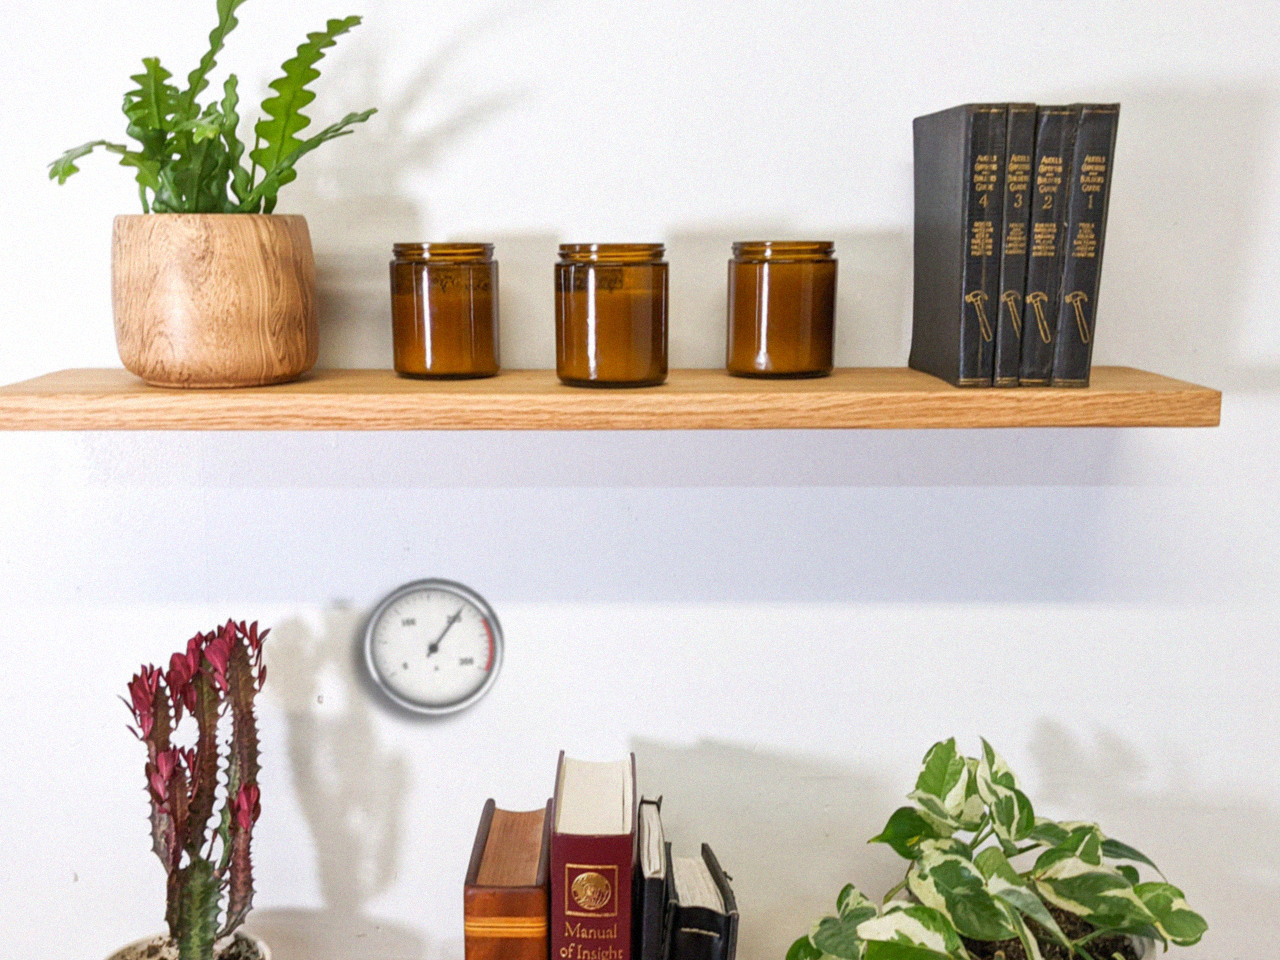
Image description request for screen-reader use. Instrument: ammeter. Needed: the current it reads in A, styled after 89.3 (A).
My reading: 200 (A)
